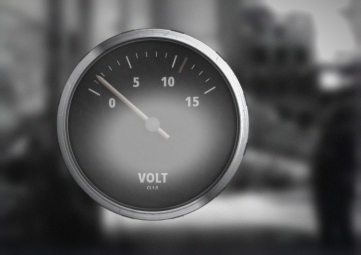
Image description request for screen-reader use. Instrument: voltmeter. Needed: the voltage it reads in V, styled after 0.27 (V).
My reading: 1.5 (V)
